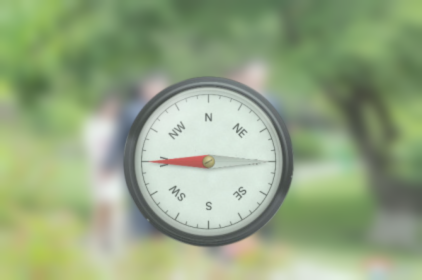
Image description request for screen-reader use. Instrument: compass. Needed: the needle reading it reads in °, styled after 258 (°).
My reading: 270 (°)
